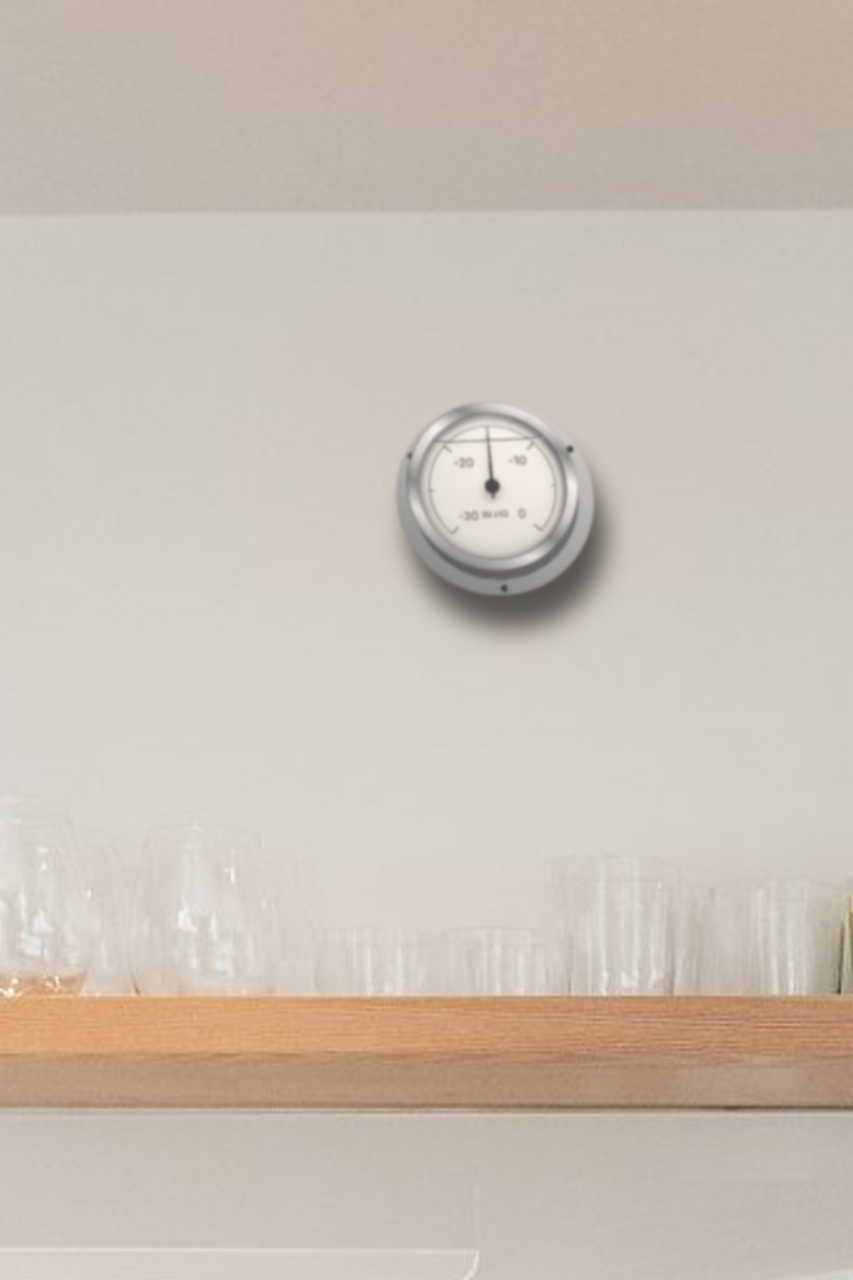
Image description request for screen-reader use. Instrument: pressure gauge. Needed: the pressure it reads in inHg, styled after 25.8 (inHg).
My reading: -15 (inHg)
